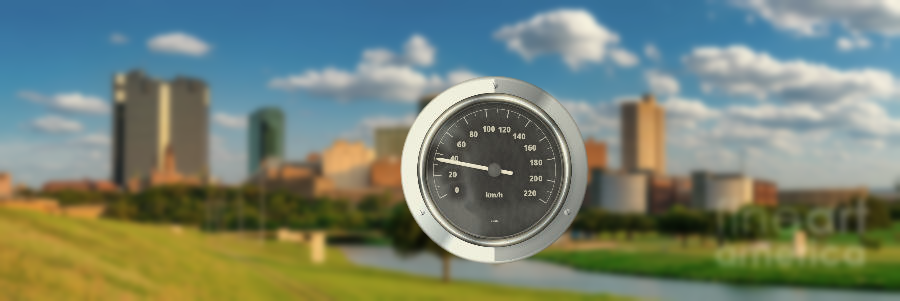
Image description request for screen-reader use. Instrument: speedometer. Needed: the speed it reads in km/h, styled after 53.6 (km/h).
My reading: 35 (km/h)
